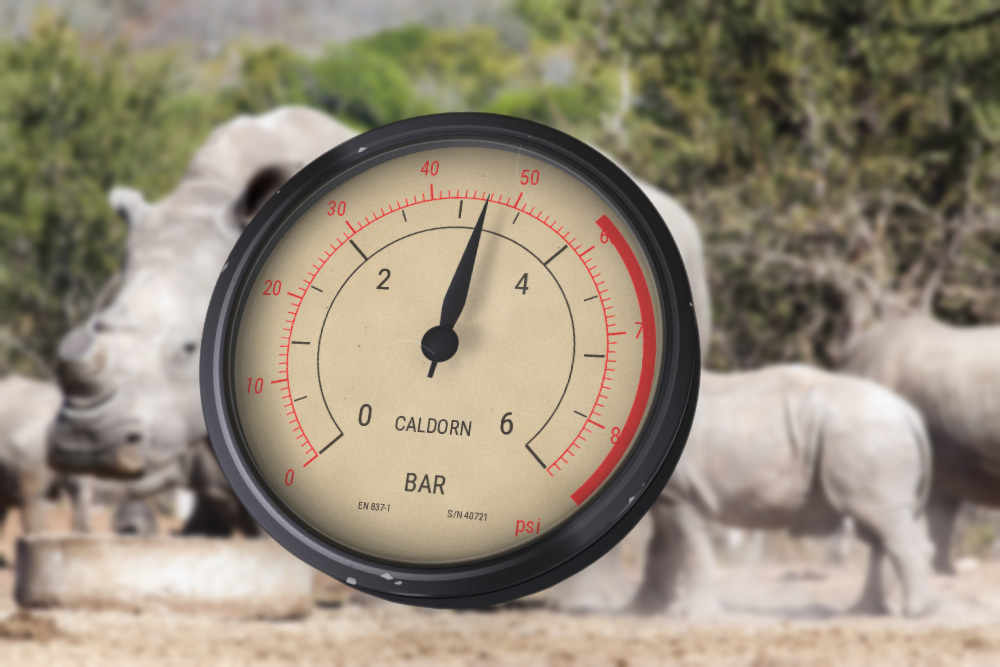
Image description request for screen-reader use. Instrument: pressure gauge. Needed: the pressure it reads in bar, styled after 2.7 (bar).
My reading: 3.25 (bar)
